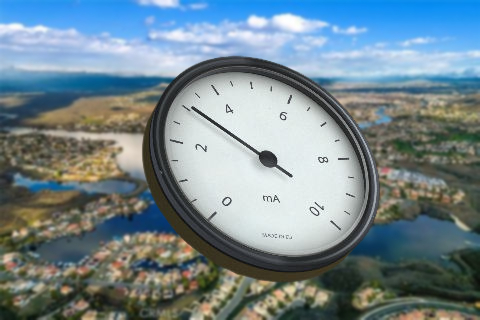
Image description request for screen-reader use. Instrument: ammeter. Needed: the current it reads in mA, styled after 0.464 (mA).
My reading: 3 (mA)
